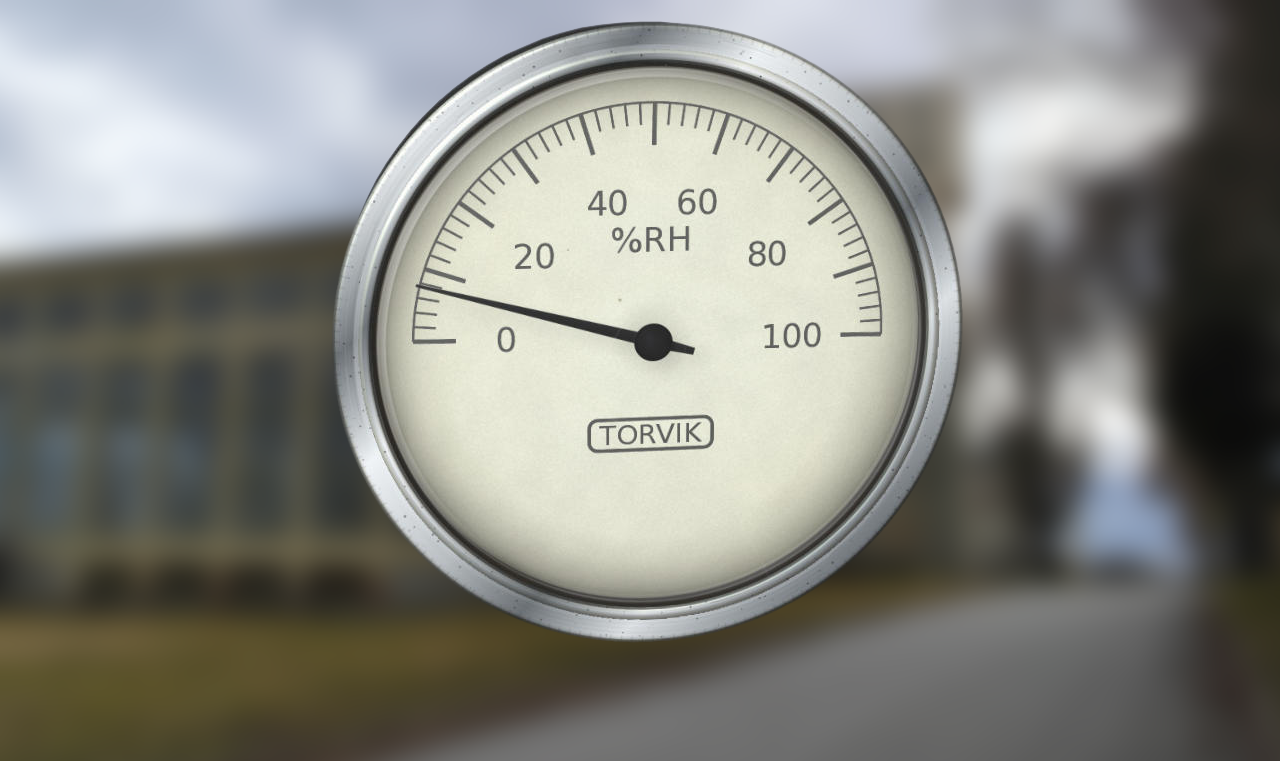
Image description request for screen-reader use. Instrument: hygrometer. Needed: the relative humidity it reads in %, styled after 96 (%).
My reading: 8 (%)
